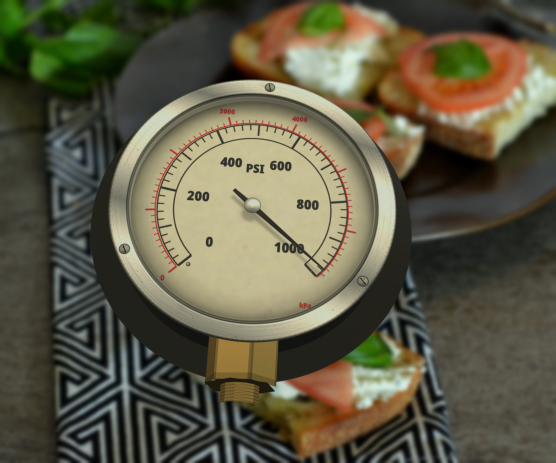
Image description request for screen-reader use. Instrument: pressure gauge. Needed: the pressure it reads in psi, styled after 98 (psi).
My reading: 980 (psi)
